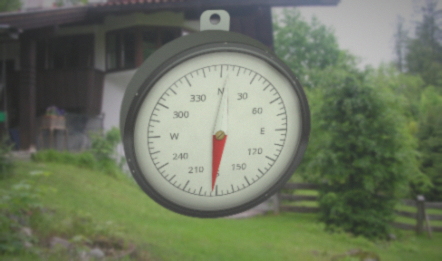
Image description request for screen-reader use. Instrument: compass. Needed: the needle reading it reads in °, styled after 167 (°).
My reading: 185 (°)
